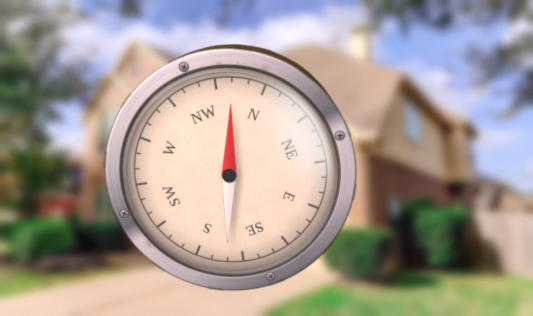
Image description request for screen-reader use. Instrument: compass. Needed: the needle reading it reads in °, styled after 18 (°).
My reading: 340 (°)
